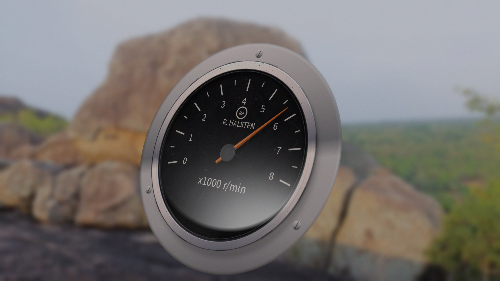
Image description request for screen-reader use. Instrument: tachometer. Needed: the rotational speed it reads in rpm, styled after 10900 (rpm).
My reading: 5750 (rpm)
